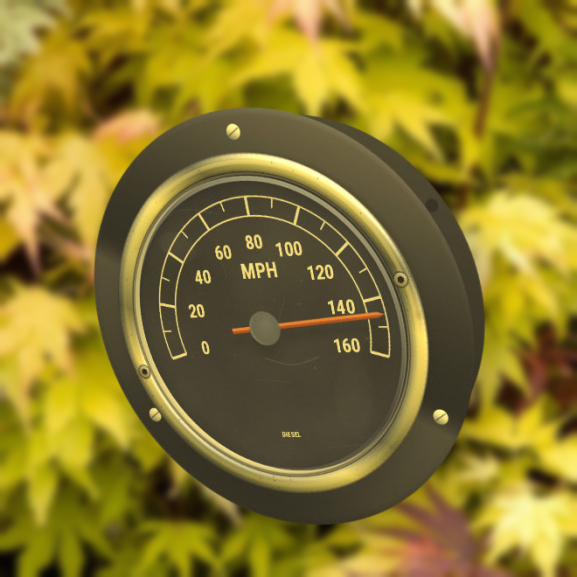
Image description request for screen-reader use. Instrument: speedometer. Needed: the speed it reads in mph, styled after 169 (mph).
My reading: 145 (mph)
